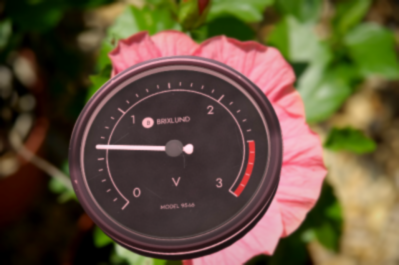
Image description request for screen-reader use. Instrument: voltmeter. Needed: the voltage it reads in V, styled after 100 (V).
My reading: 0.6 (V)
